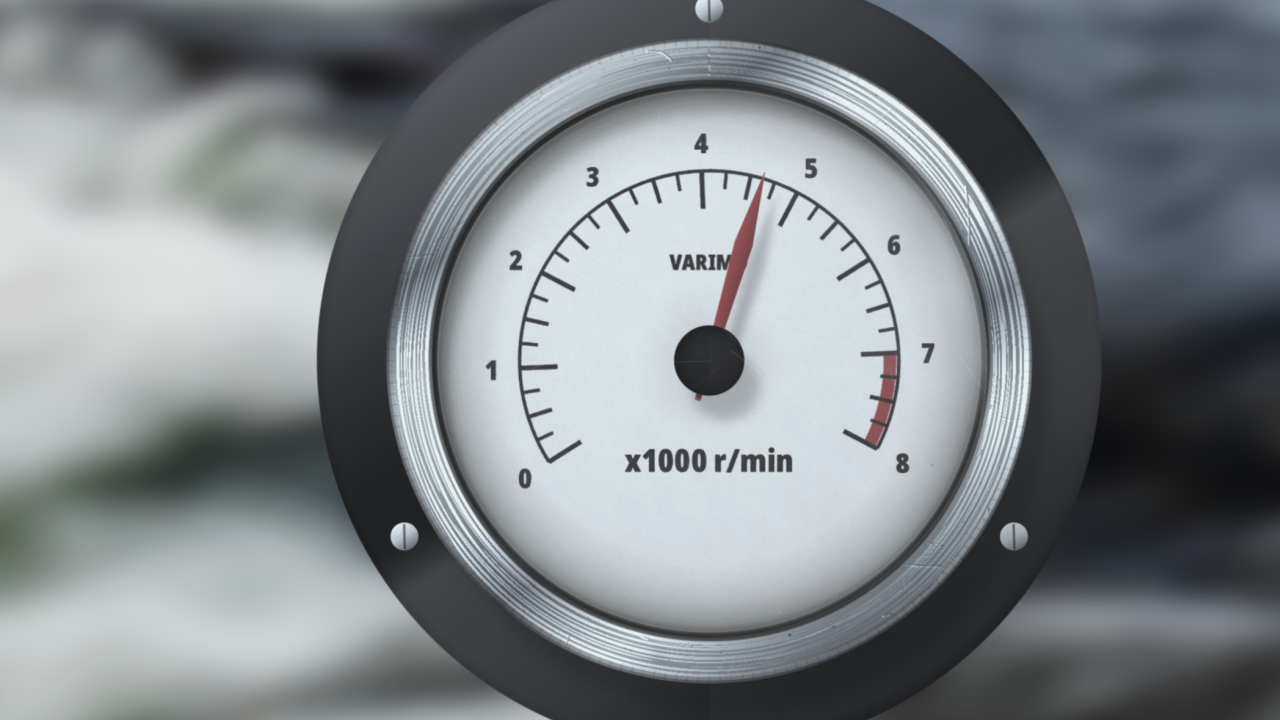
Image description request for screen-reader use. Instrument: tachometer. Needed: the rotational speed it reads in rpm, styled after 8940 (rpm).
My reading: 4625 (rpm)
